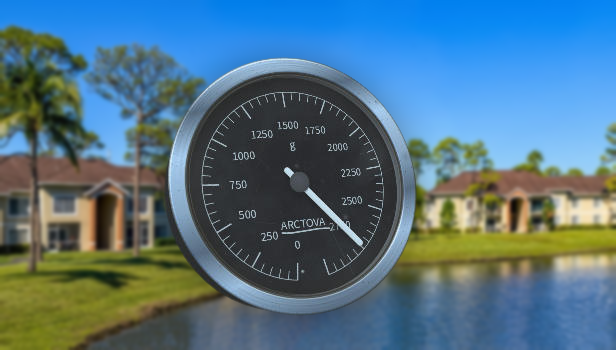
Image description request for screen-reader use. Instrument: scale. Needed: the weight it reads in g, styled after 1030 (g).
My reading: 2750 (g)
